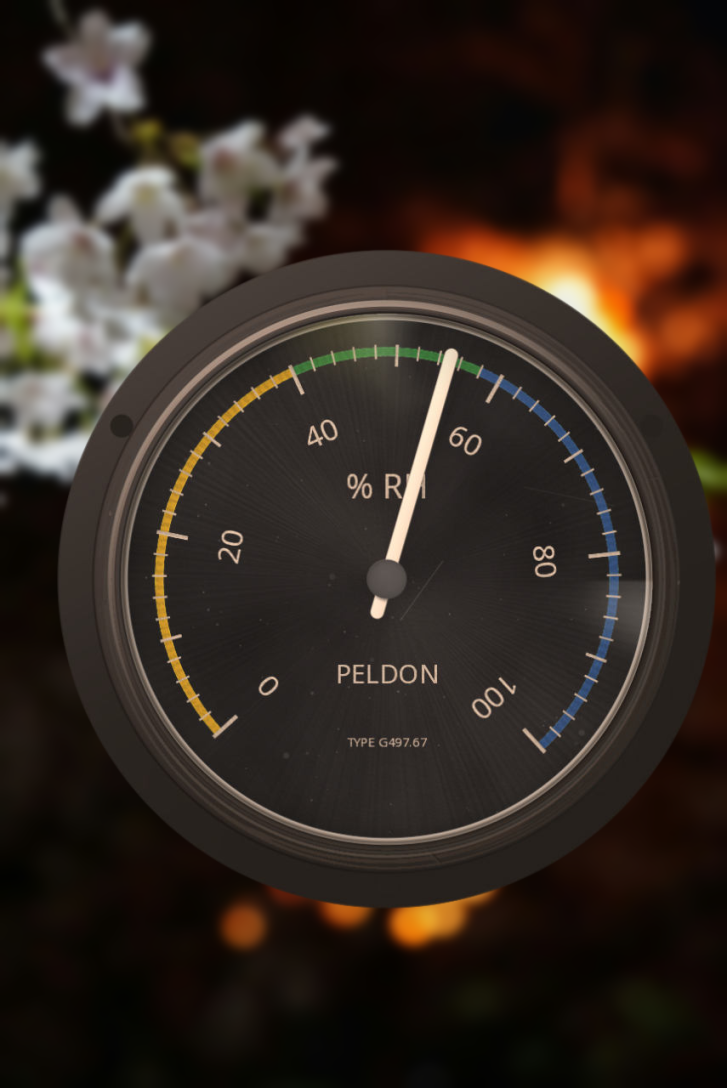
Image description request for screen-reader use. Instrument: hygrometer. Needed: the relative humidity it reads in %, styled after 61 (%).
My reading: 55 (%)
